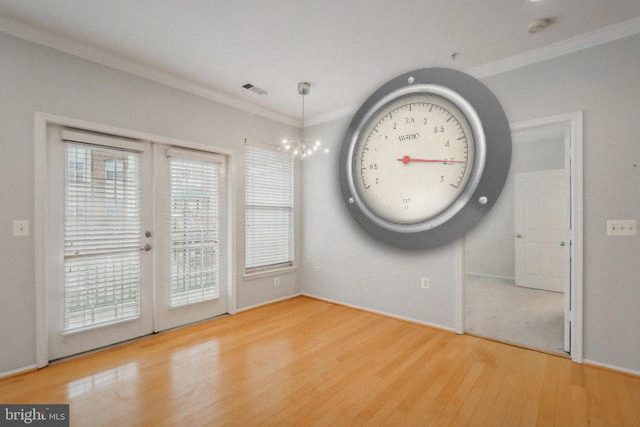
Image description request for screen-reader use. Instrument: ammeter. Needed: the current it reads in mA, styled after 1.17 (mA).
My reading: 4.5 (mA)
